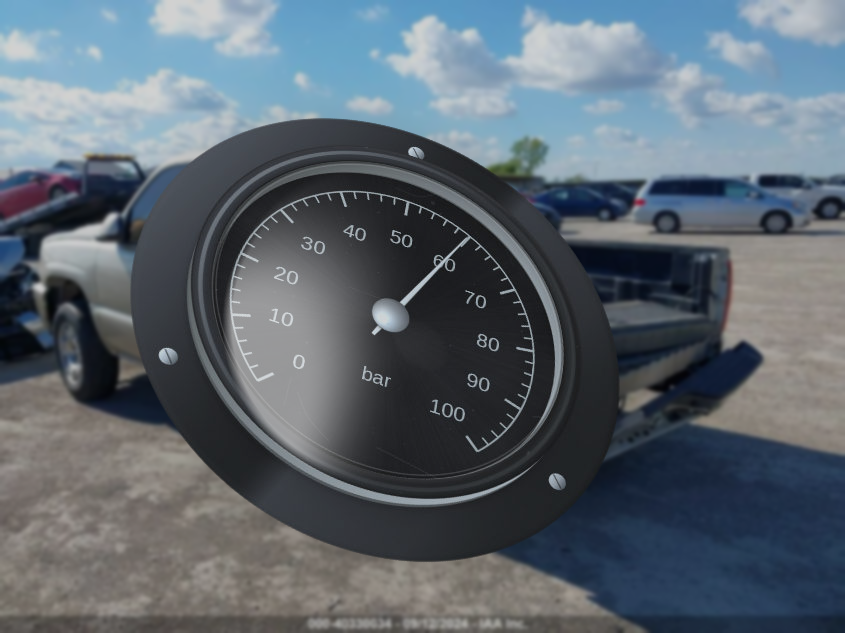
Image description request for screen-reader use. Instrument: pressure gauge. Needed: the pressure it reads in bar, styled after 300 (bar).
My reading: 60 (bar)
